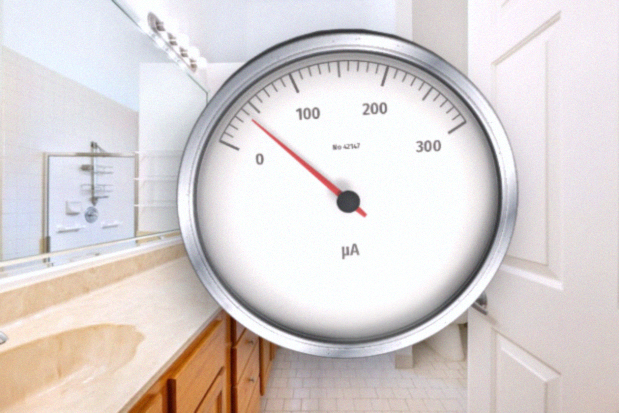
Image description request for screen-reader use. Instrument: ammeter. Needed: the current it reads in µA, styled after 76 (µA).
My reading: 40 (µA)
